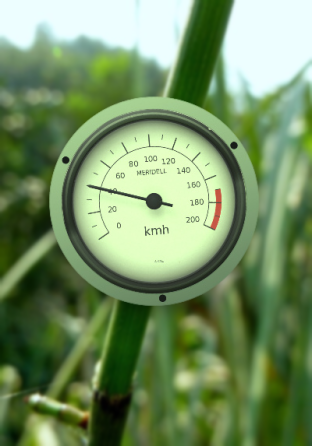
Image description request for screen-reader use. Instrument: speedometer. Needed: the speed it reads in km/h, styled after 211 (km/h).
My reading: 40 (km/h)
